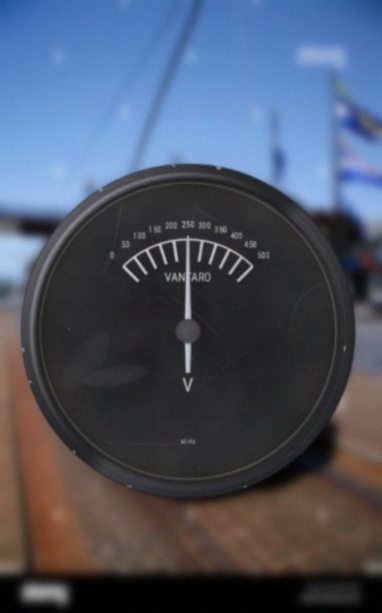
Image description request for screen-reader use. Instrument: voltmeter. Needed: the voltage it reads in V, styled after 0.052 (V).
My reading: 250 (V)
